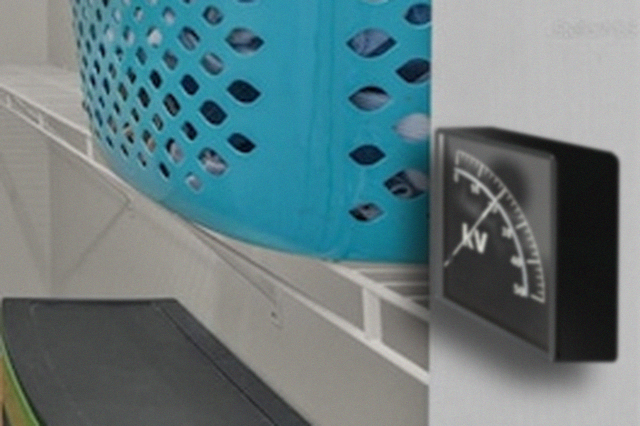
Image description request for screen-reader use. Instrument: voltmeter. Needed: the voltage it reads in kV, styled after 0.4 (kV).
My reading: 20 (kV)
